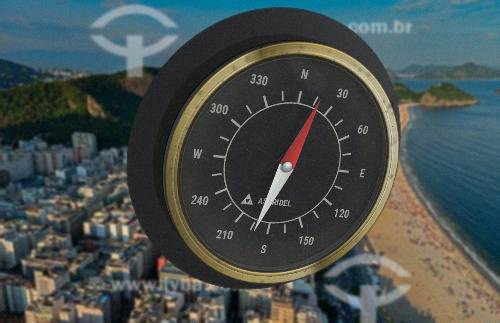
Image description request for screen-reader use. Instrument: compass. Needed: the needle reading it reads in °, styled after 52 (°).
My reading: 15 (°)
